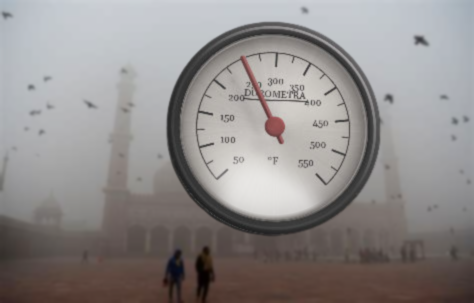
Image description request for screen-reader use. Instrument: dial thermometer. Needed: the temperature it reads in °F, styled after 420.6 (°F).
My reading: 250 (°F)
